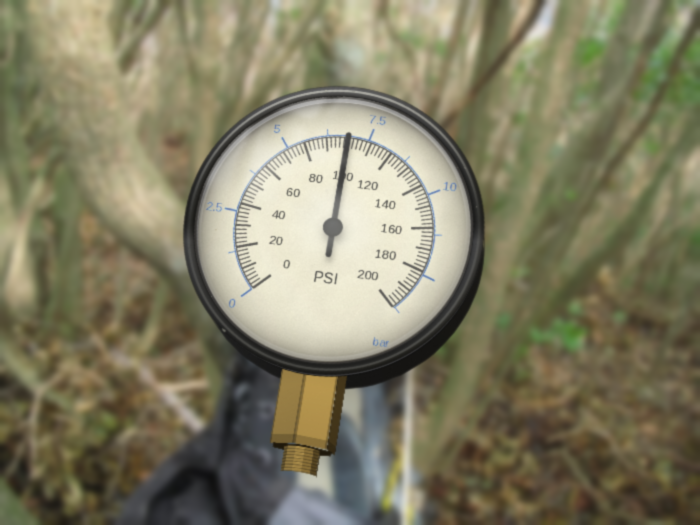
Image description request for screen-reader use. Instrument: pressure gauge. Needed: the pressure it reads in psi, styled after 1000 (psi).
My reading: 100 (psi)
